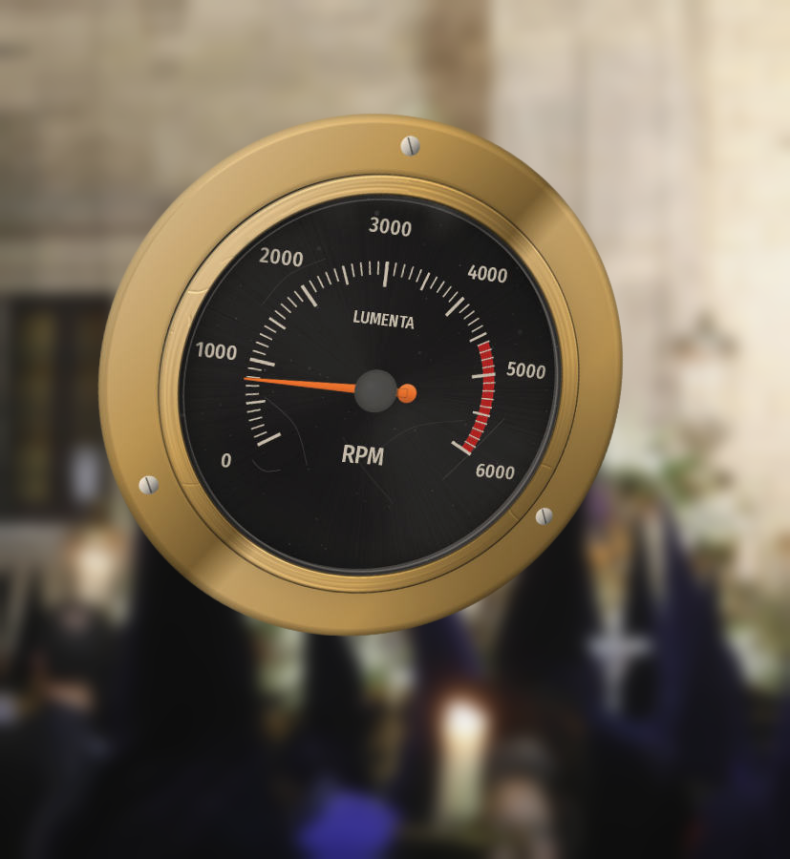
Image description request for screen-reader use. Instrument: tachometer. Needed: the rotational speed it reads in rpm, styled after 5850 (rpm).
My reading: 800 (rpm)
